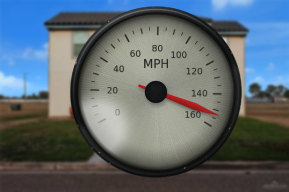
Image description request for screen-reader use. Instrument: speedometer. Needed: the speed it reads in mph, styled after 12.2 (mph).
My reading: 152.5 (mph)
